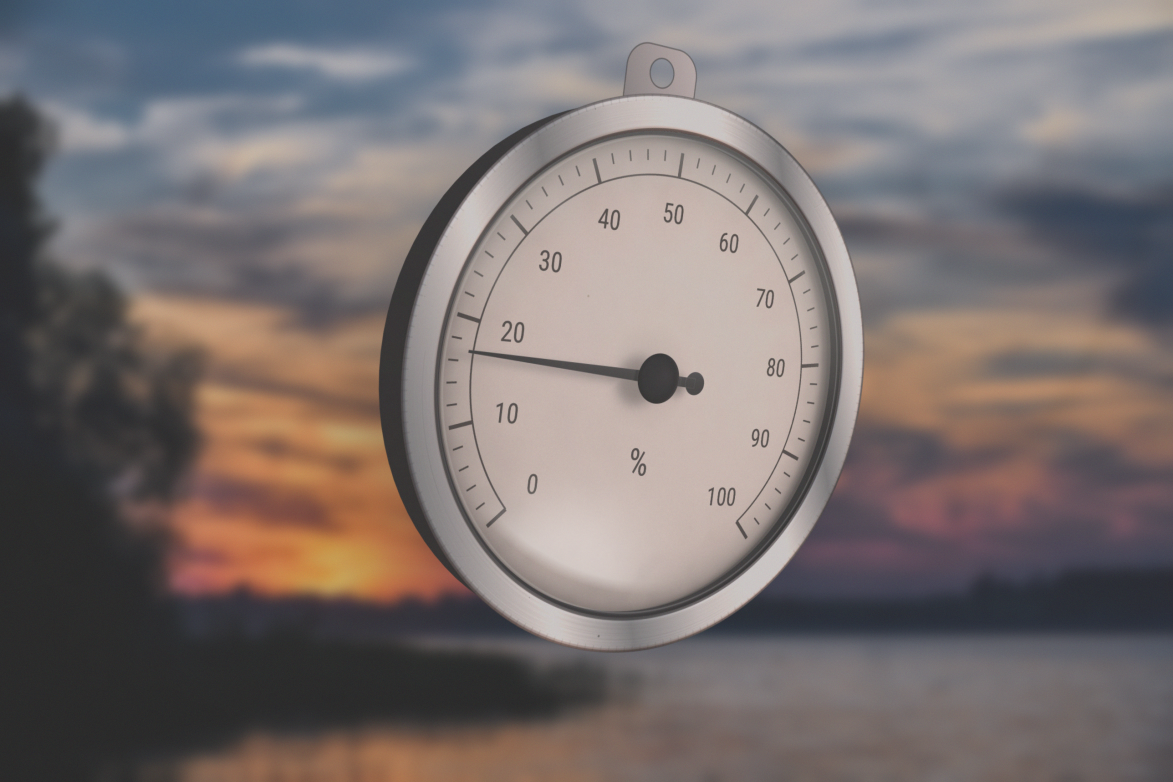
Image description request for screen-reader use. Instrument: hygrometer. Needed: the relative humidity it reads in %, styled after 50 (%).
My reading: 17 (%)
